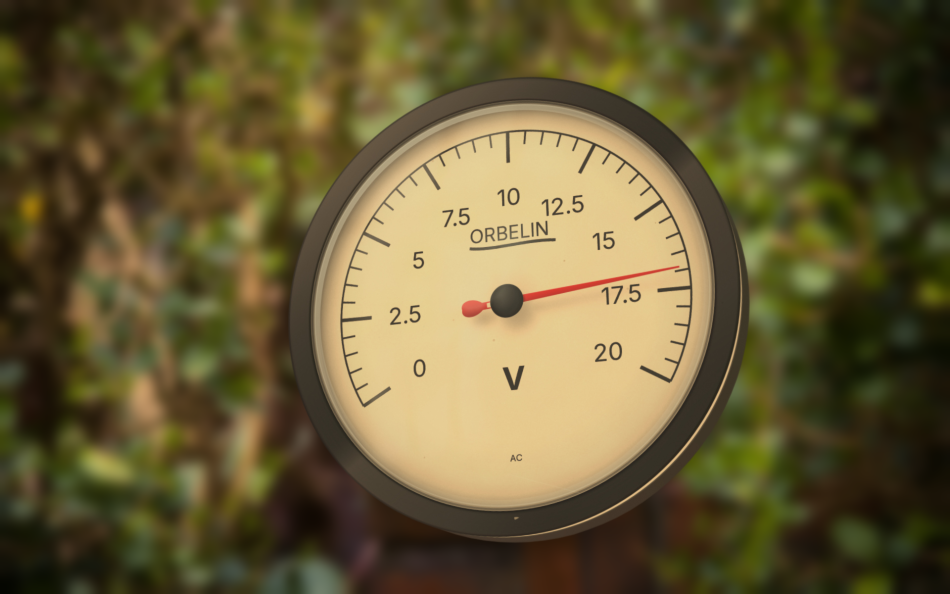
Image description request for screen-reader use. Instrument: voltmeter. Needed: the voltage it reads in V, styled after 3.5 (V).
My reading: 17 (V)
